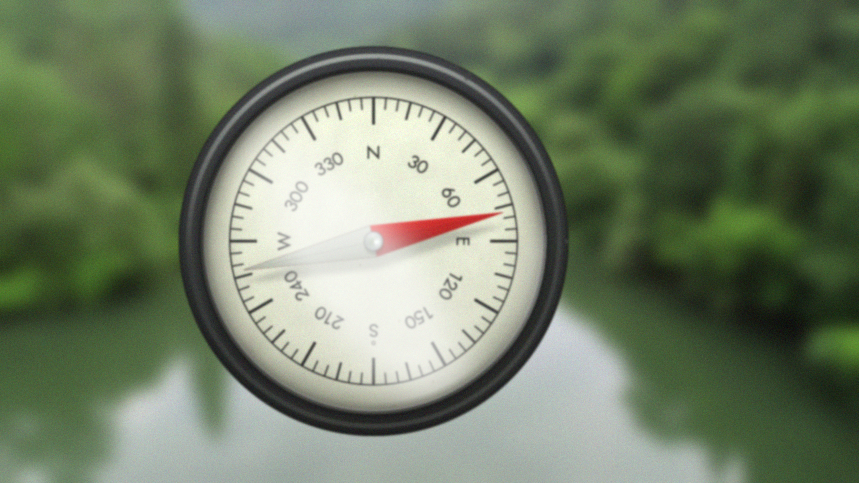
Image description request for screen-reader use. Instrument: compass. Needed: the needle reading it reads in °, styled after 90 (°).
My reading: 77.5 (°)
